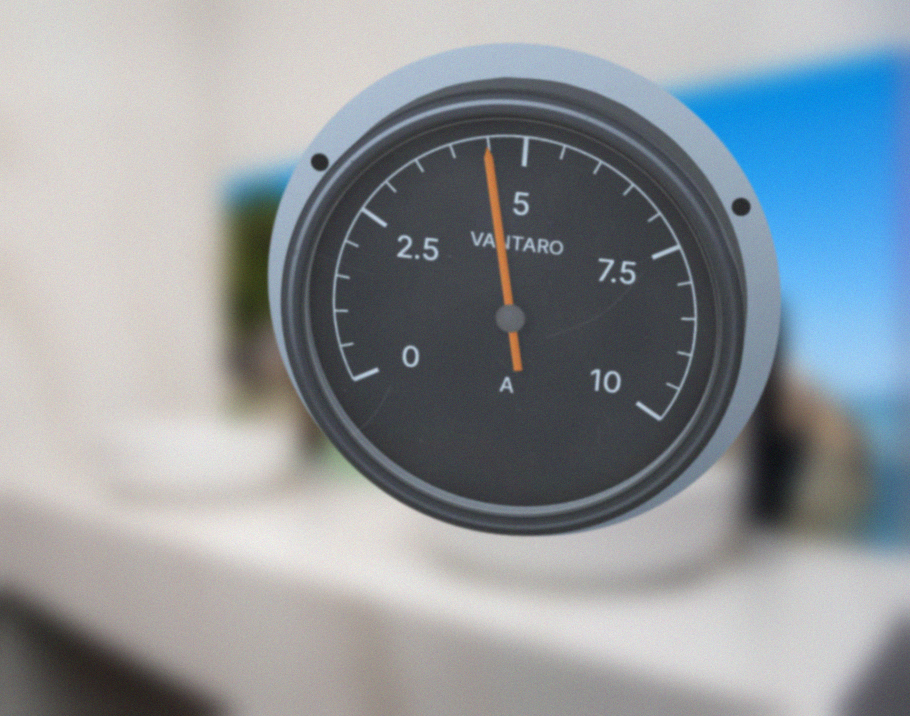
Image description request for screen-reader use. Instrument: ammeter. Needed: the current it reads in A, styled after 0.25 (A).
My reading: 4.5 (A)
